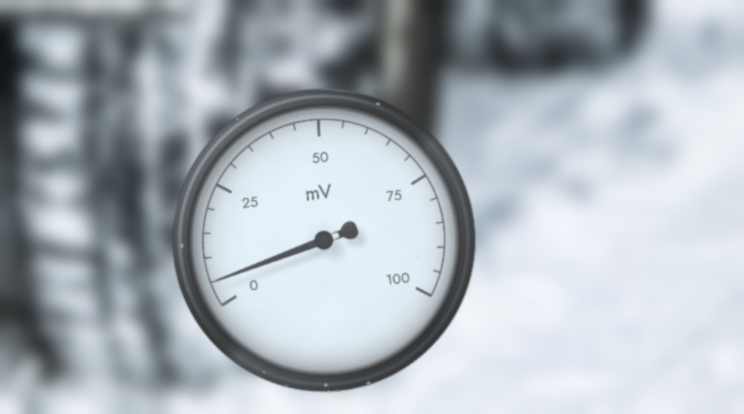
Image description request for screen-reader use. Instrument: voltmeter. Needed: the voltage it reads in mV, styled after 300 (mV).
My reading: 5 (mV)
